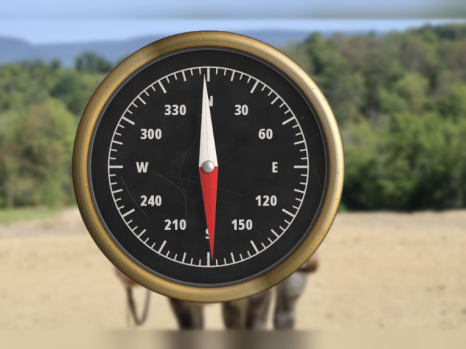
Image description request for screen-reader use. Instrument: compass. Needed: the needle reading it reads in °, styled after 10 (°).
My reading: 177.5 (°)
